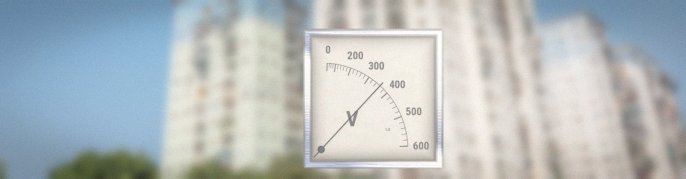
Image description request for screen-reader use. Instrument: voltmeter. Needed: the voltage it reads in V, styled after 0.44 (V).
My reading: 360 (V)
